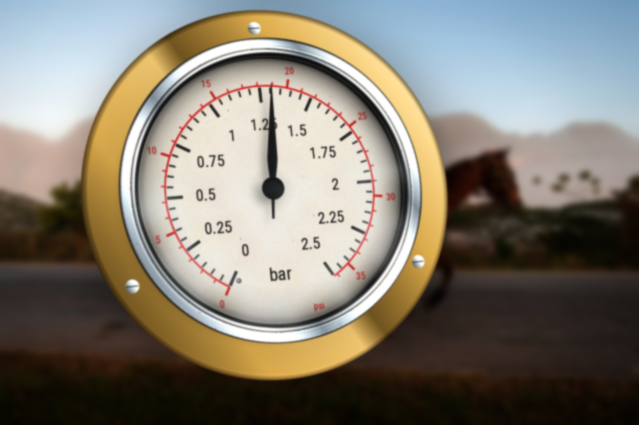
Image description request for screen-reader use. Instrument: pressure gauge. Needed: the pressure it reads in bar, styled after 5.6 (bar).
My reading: 1.3 (bar)
